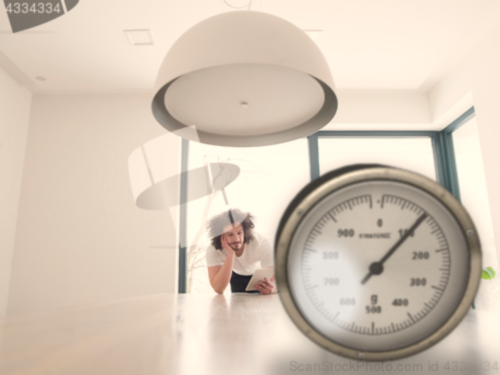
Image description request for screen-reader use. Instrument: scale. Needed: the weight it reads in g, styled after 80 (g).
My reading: 100 (g)
